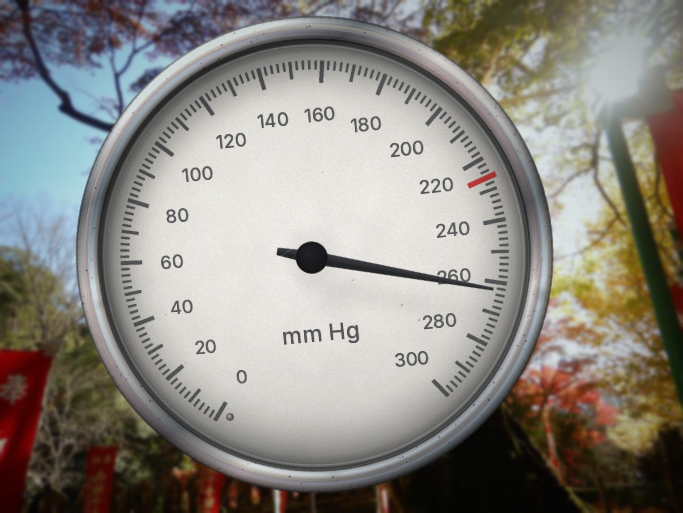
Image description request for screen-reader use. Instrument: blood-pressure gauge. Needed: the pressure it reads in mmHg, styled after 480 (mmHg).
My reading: 262 (mmHg)
